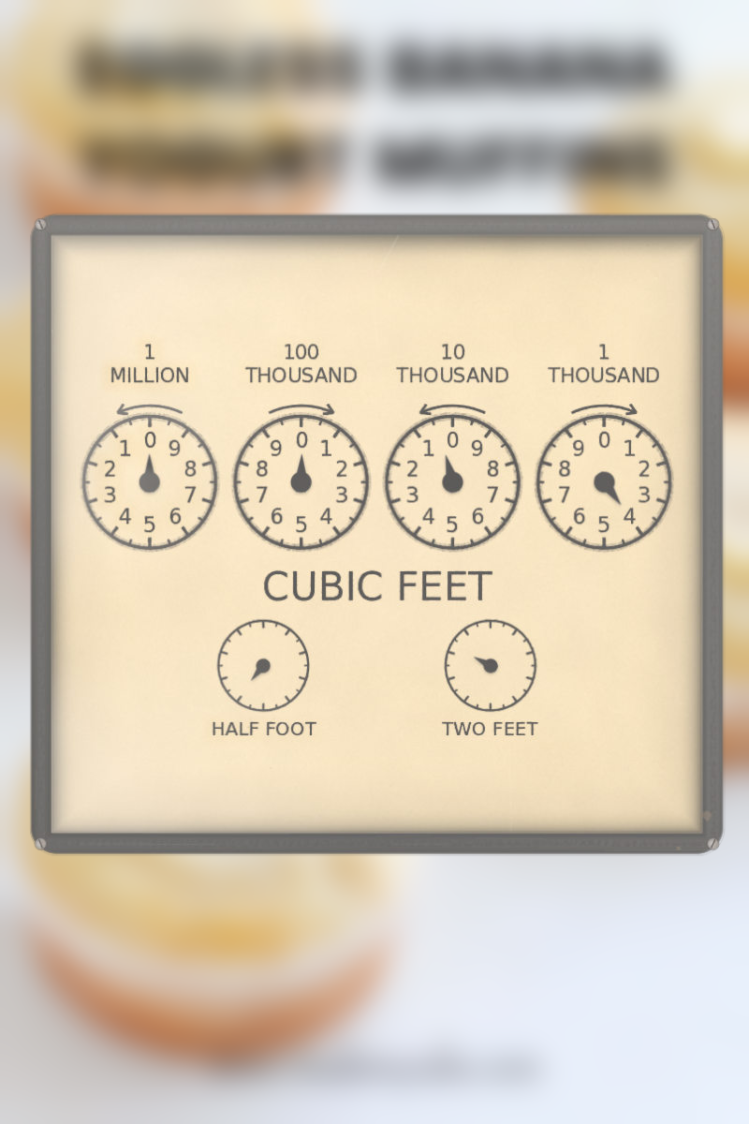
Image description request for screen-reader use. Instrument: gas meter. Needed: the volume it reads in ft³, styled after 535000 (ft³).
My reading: 400 (ft³)
